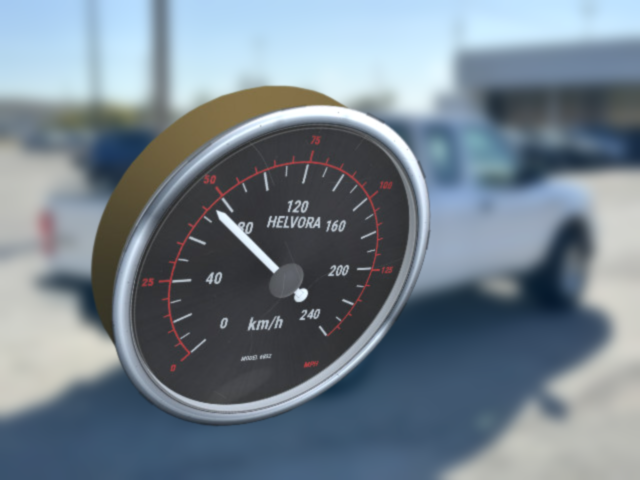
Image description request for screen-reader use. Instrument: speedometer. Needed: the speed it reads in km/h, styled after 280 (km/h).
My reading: 75 (km/h)
